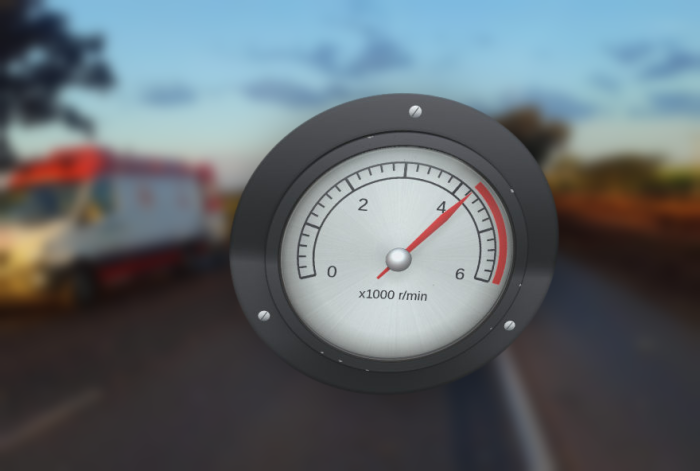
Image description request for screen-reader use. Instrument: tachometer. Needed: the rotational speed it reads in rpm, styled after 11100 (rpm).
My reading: 4200 (rpm)
